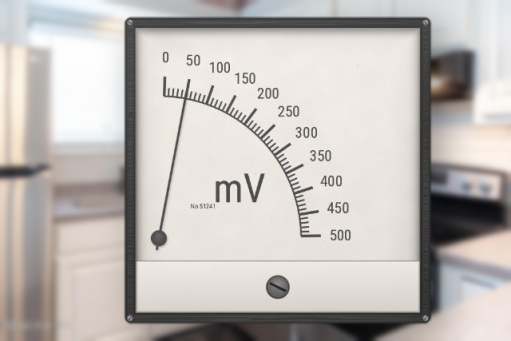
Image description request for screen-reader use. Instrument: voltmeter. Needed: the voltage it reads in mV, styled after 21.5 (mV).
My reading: 50 (mV)
